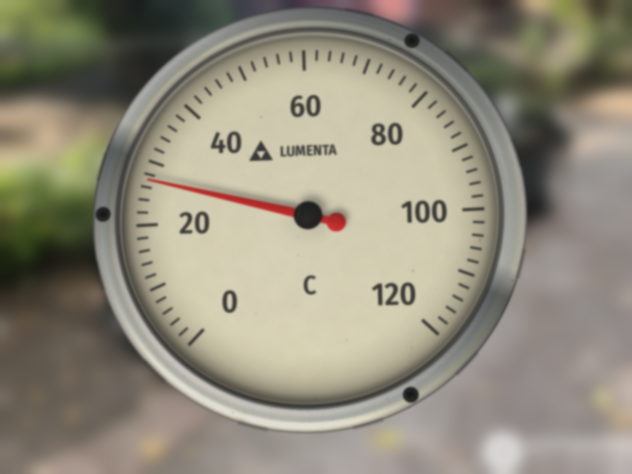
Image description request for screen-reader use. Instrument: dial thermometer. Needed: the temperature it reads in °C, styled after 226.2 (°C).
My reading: 27 (°C)
